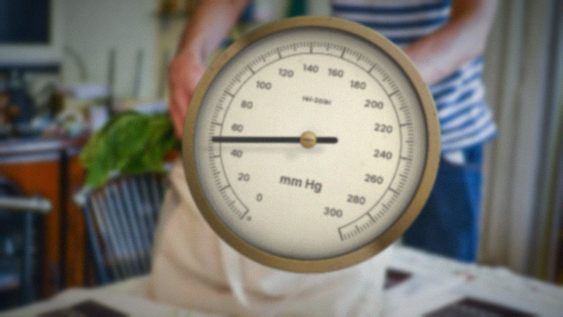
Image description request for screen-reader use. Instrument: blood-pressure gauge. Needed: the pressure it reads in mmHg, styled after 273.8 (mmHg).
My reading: 50 (mmHg)
